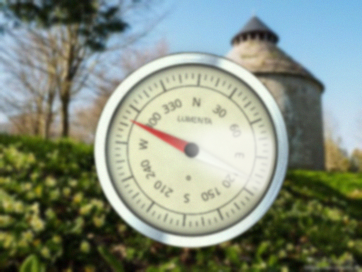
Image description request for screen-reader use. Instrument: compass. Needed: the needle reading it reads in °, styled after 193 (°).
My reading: 290 (°)
